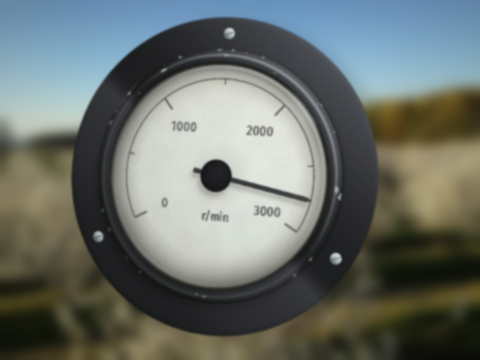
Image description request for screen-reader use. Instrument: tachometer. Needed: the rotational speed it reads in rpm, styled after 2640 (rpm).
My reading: 2750 (rpm)
